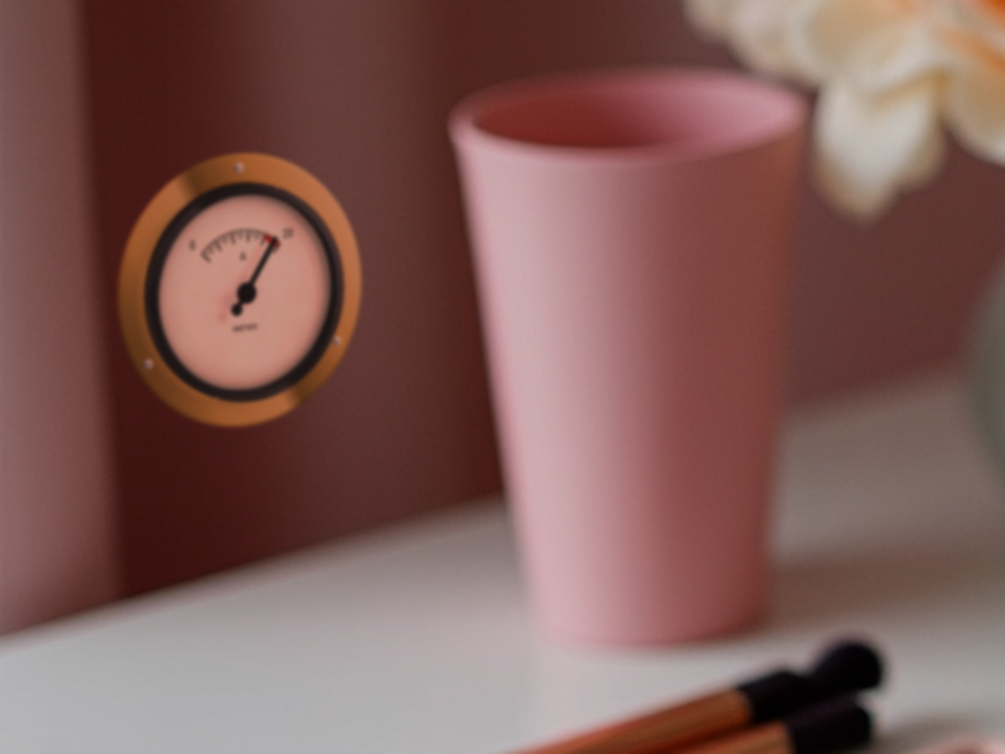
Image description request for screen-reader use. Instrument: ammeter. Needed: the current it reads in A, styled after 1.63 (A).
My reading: 18 (A)
